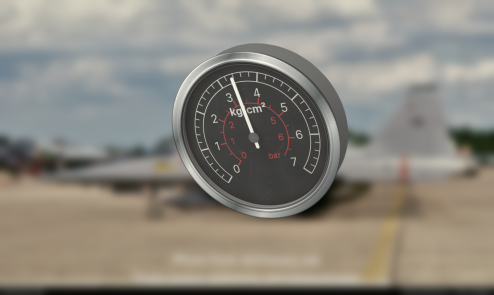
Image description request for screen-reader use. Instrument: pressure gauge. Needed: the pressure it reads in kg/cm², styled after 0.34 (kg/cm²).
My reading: 3.4 (kg/cm²)
